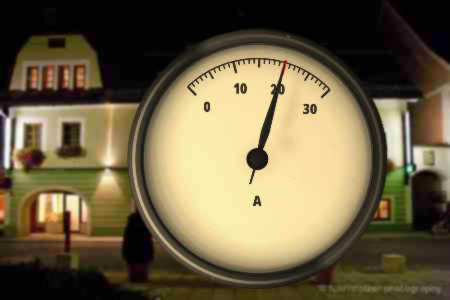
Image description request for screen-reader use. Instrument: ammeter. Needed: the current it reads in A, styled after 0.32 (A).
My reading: 20 (A)
